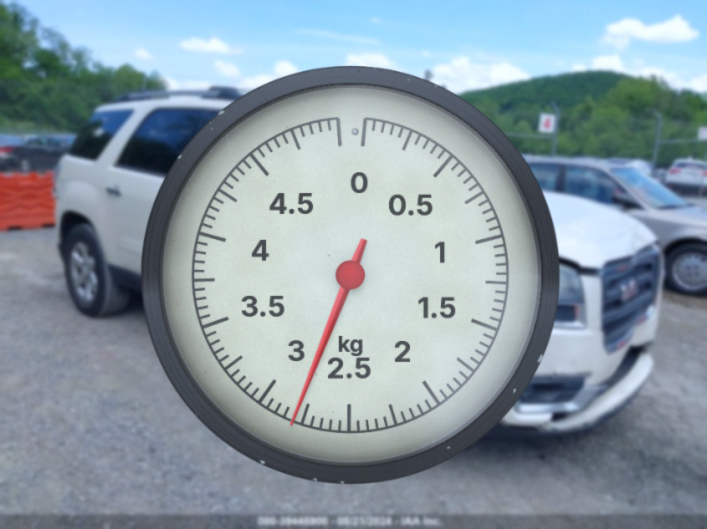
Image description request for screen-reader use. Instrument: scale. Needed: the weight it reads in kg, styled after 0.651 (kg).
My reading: 2.8 (kg)
